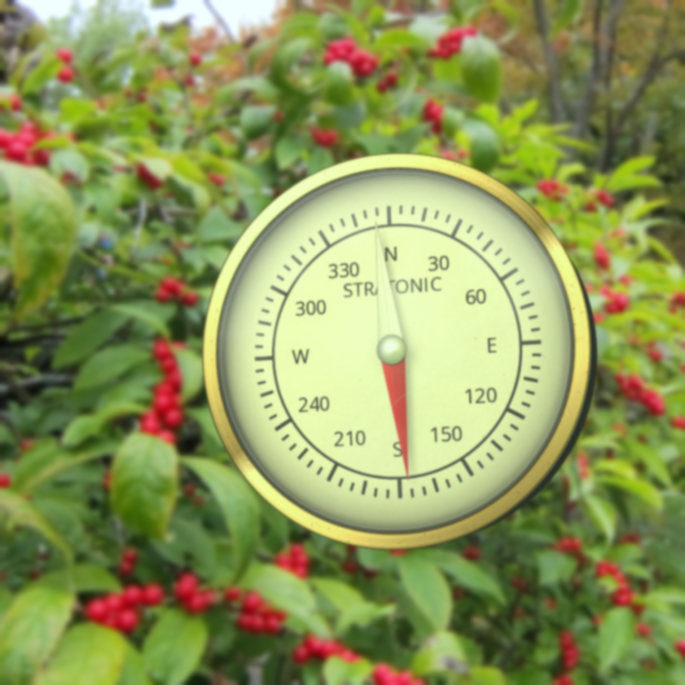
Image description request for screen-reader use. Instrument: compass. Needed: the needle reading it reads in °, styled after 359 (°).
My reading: 175 (°)
